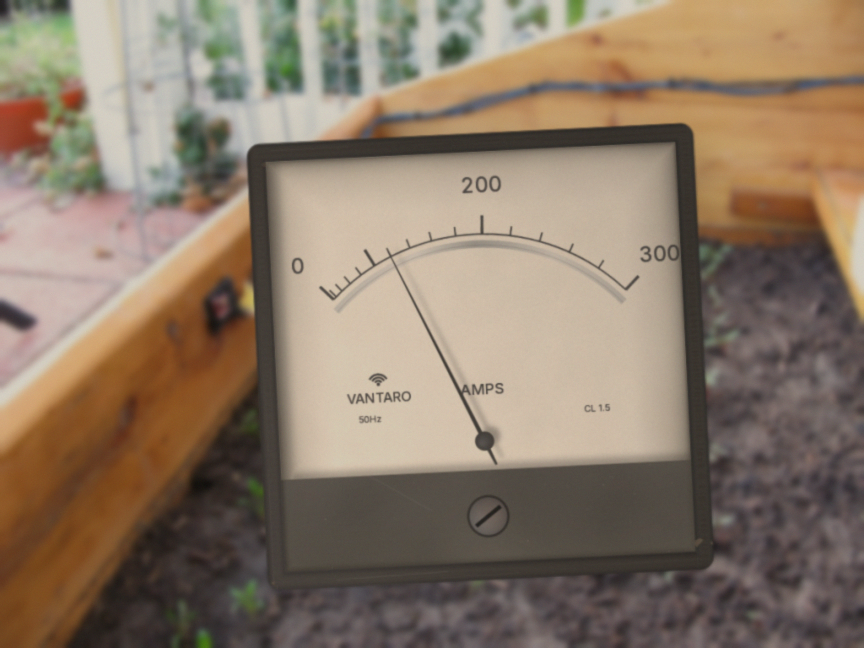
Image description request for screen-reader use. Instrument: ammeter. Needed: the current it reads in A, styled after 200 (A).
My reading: 120 (A)
